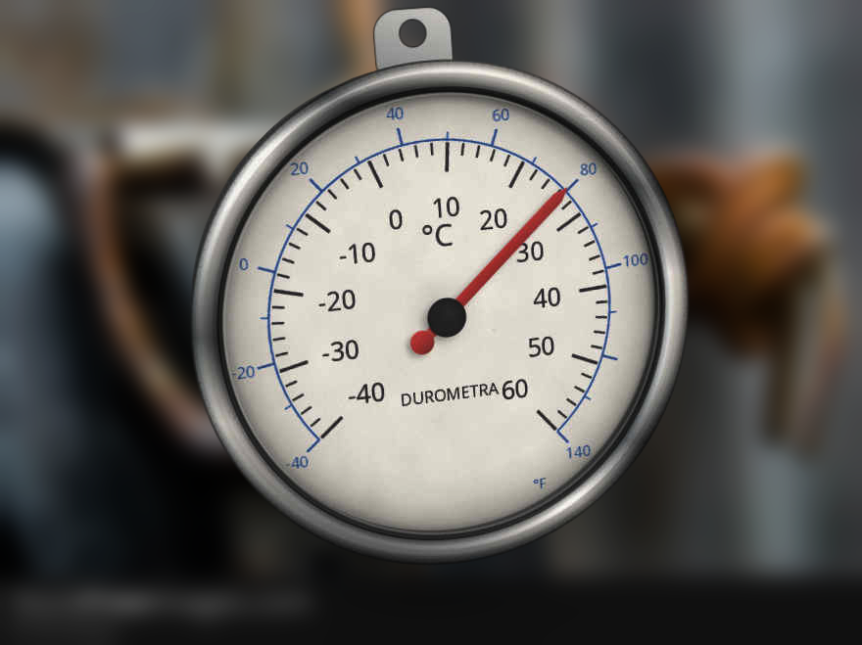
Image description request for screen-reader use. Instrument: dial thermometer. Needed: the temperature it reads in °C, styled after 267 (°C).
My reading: 26 (°C)
